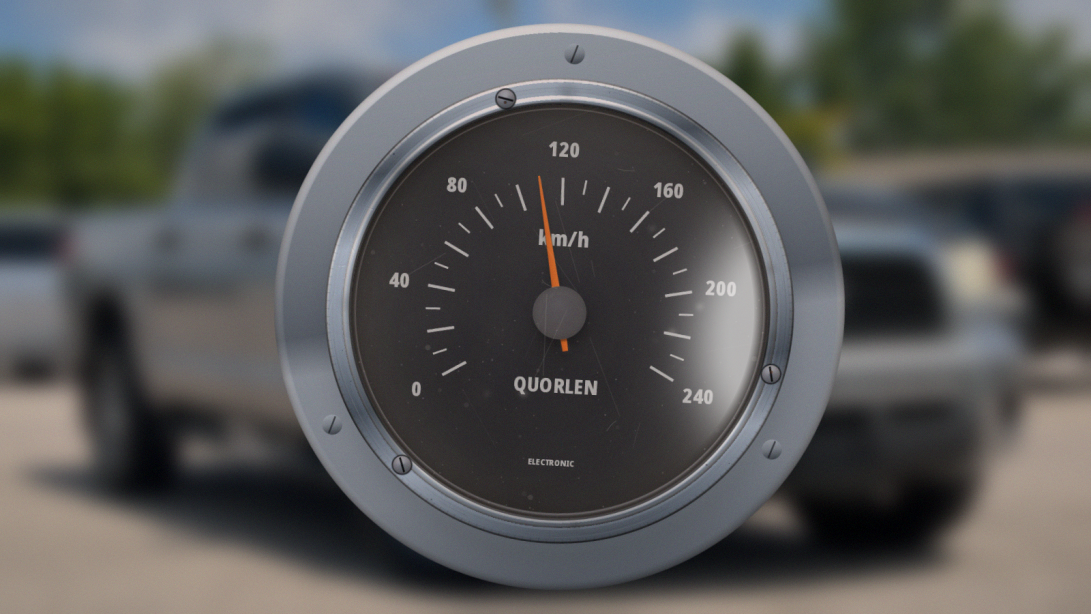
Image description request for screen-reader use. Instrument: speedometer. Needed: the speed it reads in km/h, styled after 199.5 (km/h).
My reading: 110 (km/h)
